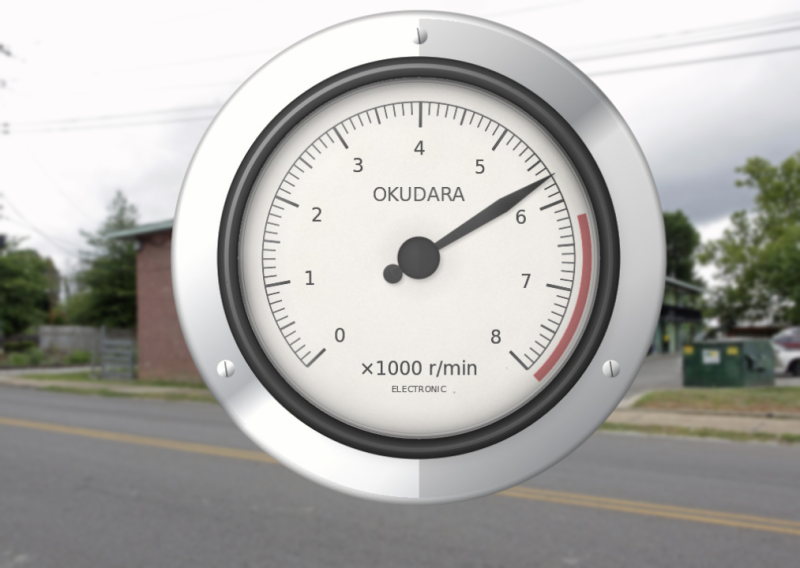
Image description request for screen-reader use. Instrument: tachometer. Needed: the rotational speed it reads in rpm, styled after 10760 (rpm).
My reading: 5700 (rpm)
